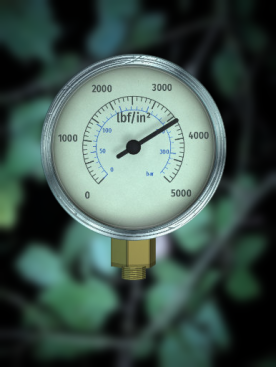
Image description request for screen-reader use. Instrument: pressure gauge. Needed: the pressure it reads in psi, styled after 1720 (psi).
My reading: 3600 (psi)
